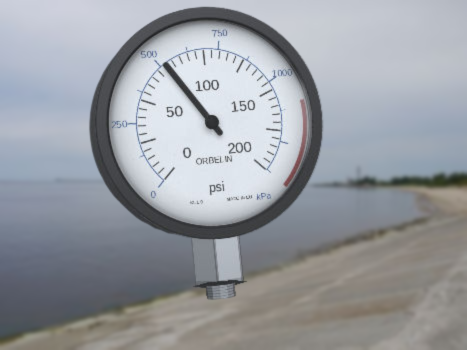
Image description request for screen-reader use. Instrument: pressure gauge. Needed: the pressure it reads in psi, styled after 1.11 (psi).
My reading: 75 (psi)
